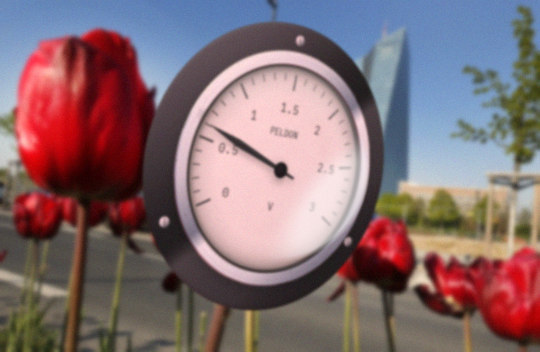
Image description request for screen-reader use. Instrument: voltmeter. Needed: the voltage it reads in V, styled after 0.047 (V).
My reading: 0.6 (V)
